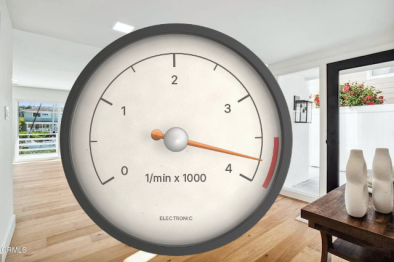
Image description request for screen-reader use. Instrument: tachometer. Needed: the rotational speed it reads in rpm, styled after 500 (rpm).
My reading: 3750 (rpm)
